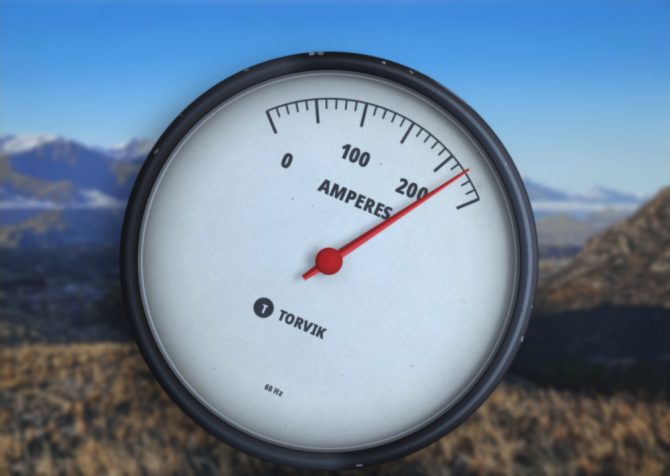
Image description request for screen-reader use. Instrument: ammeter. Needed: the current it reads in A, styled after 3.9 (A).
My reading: 220 (A)
